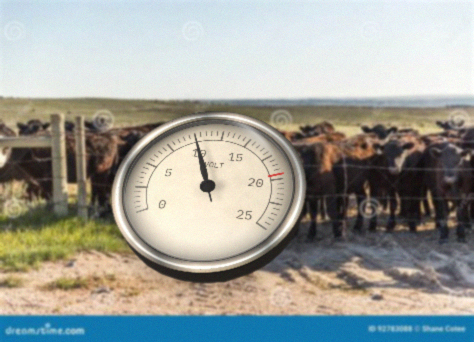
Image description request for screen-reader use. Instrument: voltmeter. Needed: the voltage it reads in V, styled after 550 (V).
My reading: 10 (V)
